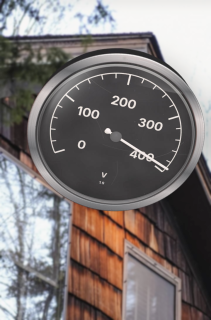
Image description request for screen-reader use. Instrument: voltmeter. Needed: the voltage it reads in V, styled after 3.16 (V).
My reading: 390 (V)
